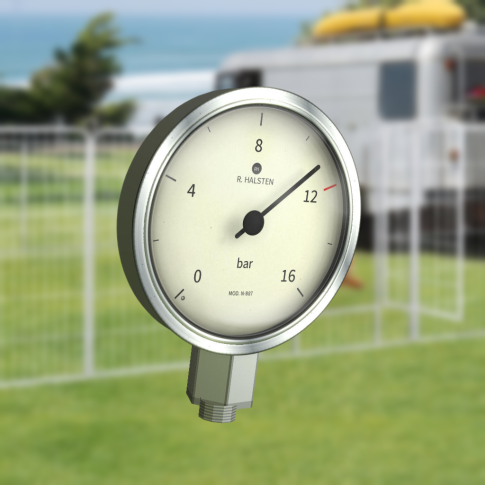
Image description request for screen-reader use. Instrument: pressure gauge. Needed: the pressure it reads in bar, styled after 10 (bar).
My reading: 11 (bar)
